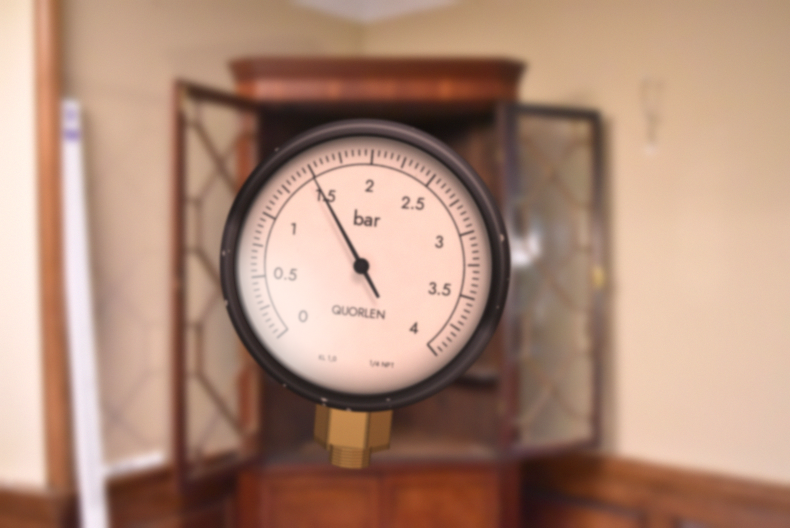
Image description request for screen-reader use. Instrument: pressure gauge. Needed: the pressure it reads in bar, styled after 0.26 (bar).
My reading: 1.5 (bar)
